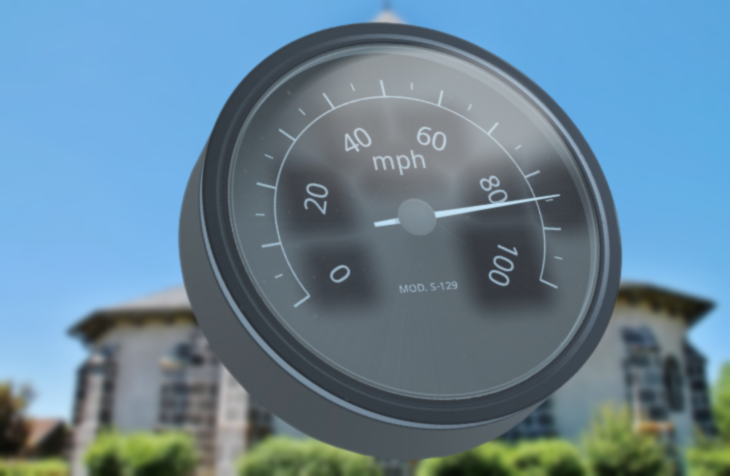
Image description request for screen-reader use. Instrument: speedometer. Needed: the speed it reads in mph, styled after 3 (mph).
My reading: 85 (mph)
